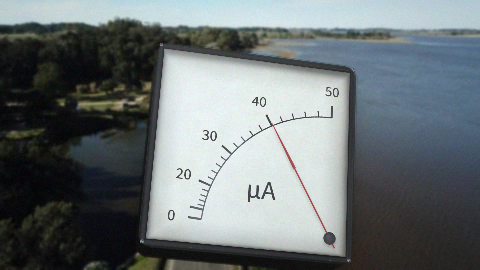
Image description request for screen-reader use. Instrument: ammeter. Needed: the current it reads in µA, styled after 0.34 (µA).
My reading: 40 (µA)
